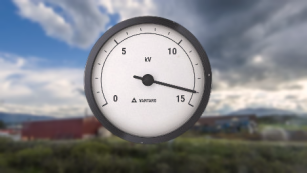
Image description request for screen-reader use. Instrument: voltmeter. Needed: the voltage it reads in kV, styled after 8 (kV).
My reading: 14 (kV)
